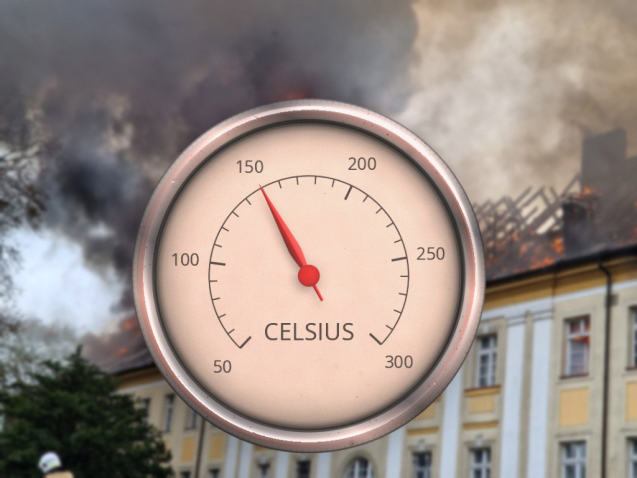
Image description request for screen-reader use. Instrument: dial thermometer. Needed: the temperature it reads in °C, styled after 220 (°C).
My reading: 150 (°C)
